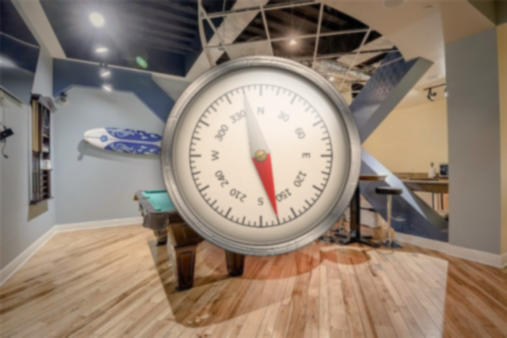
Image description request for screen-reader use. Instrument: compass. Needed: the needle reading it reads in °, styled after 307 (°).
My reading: 165 (°)
